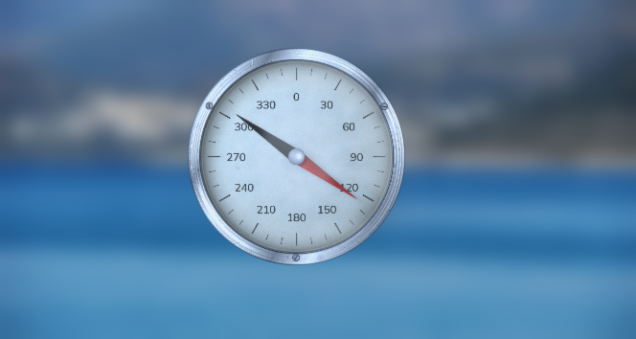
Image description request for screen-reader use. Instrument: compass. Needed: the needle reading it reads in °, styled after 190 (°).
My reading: 125 (°)
